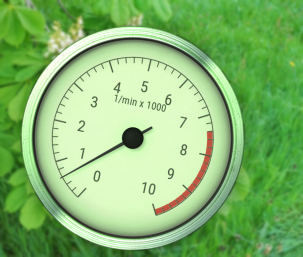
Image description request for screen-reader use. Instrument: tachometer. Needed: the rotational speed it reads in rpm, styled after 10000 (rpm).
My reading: 600 (rpm)
